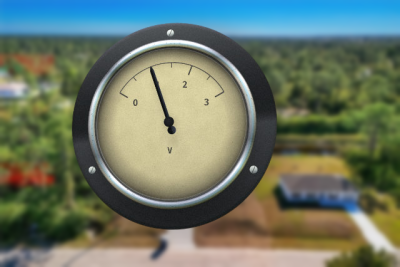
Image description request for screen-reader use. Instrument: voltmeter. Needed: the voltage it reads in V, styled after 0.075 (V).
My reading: 1 (V)
